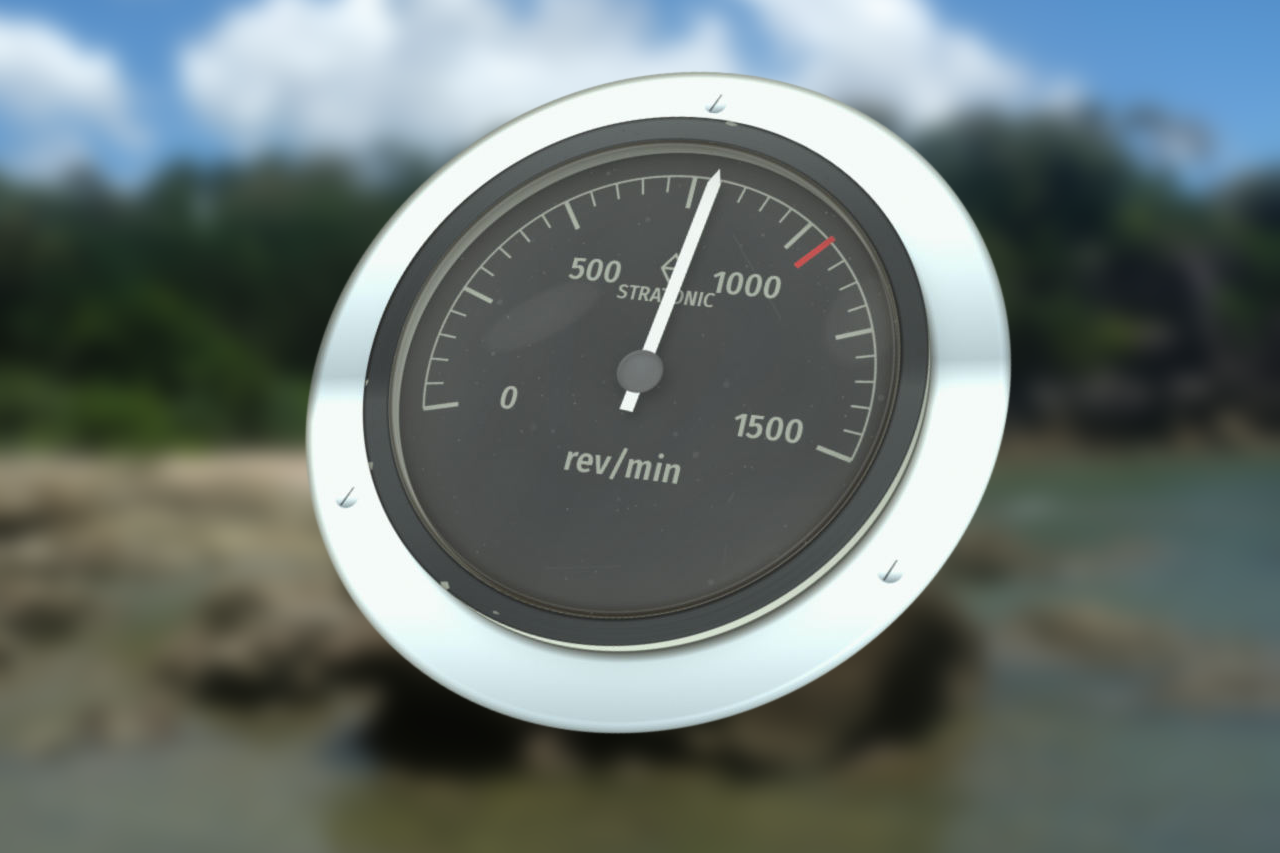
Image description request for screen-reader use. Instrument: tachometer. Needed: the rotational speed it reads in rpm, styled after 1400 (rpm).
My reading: 800 (rpm)
